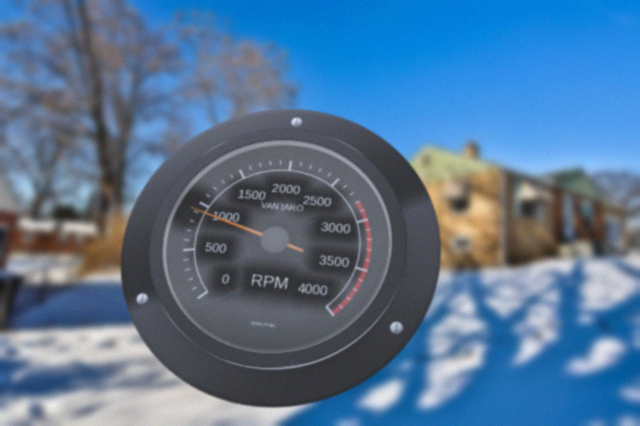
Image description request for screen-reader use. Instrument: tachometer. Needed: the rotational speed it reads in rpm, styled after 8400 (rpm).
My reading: 900 (rpm)
